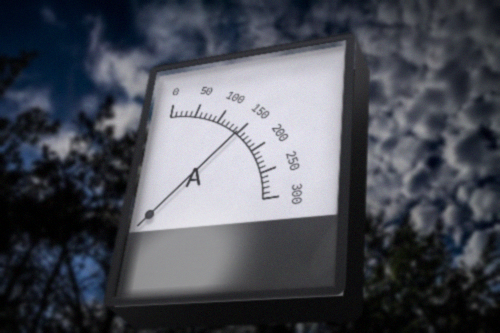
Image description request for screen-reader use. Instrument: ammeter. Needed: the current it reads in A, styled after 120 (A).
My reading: 150 (A)
